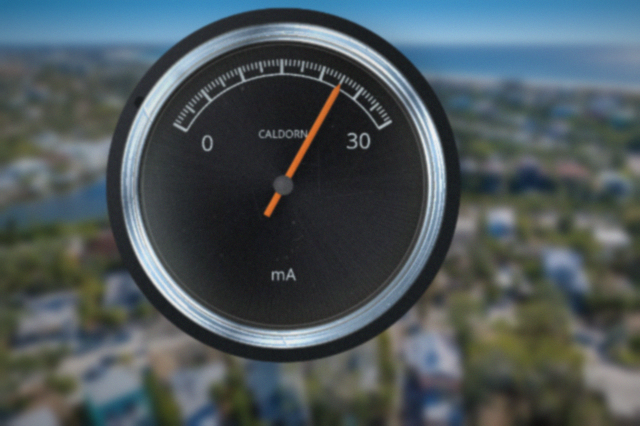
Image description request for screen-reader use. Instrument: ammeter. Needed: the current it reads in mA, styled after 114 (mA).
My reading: 22.5 (mA)
